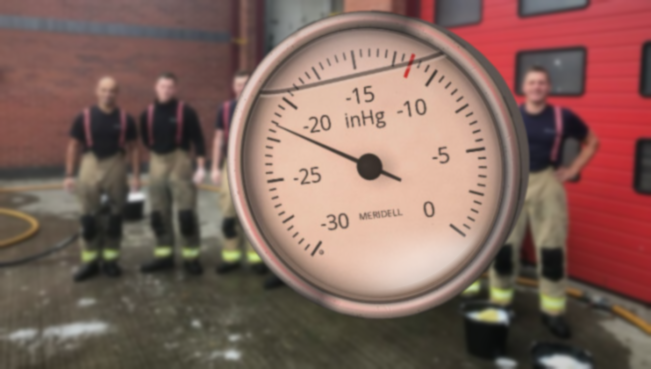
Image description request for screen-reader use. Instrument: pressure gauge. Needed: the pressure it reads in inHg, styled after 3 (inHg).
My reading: -21.5 (inHg)
